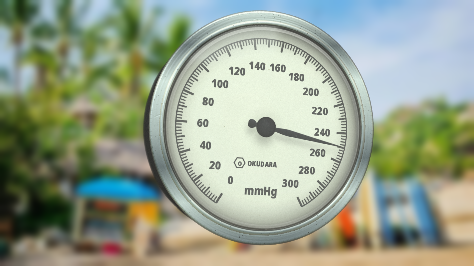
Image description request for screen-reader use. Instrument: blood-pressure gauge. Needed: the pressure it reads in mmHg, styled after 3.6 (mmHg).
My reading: 250 (mmHg)
